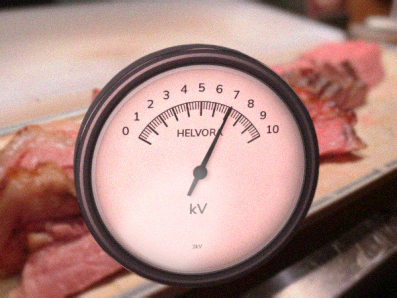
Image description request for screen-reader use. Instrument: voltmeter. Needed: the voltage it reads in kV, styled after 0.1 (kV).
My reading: 7 (kV)
